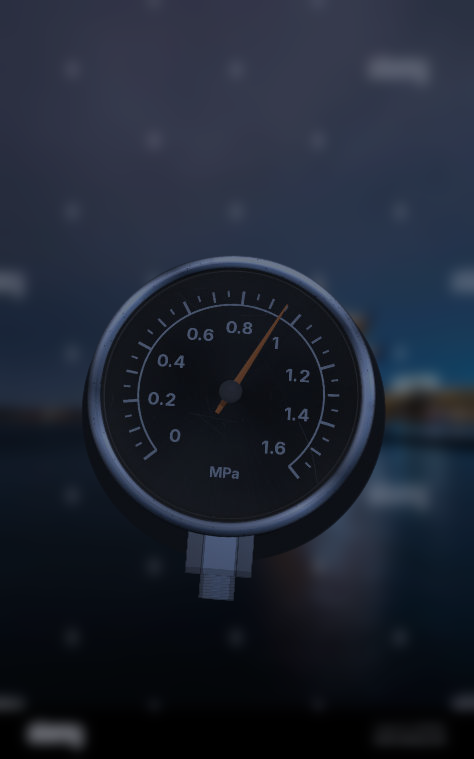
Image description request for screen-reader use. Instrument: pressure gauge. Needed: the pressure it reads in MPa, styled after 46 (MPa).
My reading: 0.95 (MPa)
